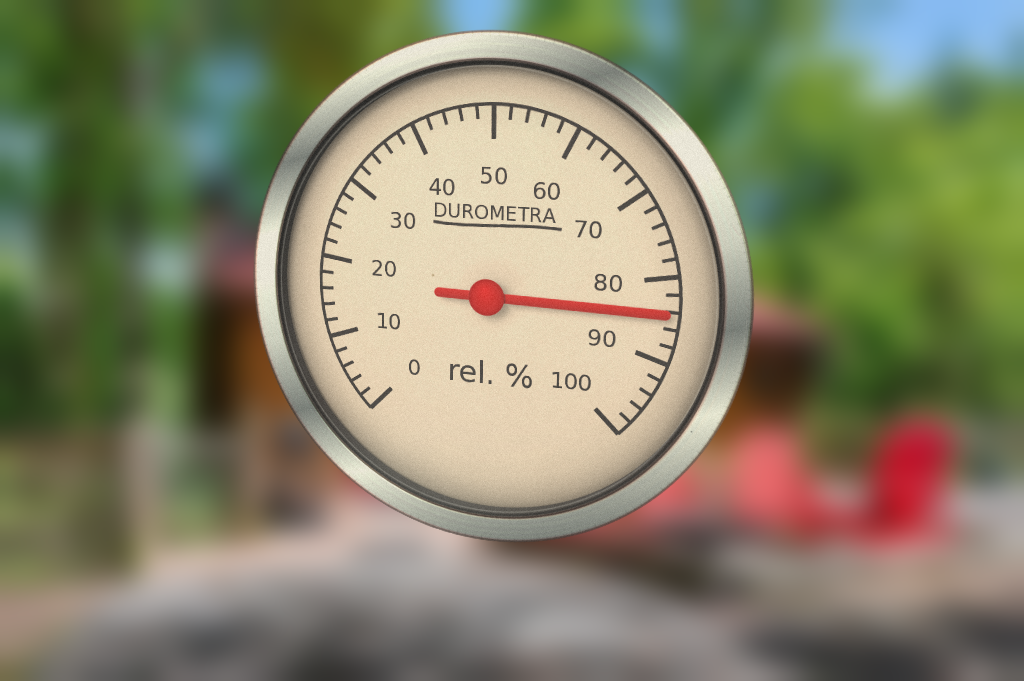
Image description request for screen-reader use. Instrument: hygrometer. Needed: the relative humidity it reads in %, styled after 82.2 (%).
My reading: 84 (%)
